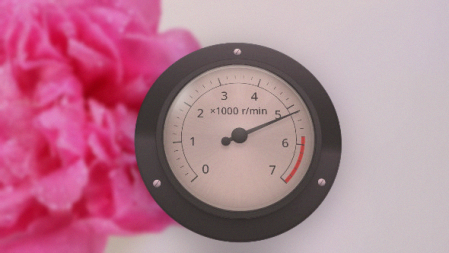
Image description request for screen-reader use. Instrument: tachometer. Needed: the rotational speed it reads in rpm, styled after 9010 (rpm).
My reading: 5200 (rpm)
